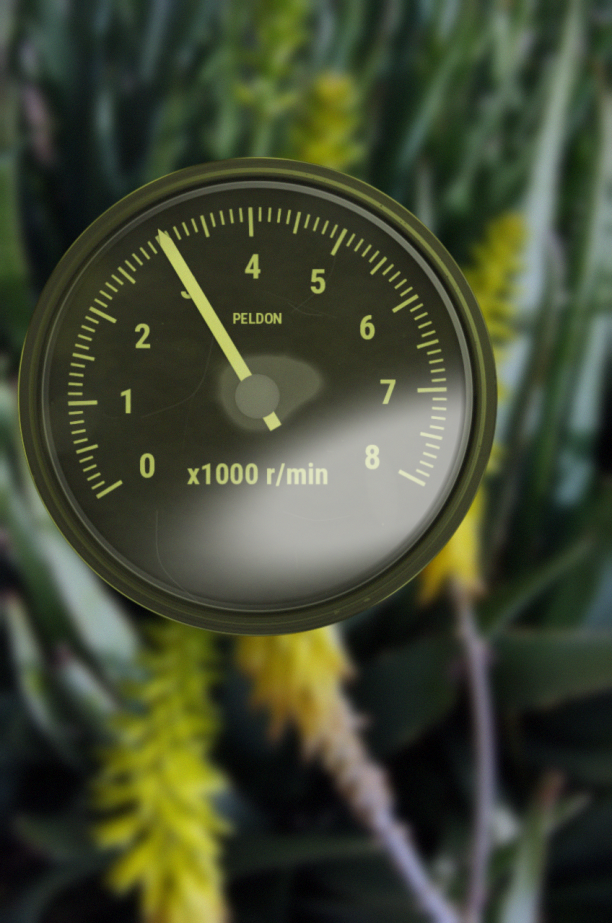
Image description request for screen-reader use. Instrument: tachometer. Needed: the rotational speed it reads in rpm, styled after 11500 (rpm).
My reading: 3050 (rpm)
